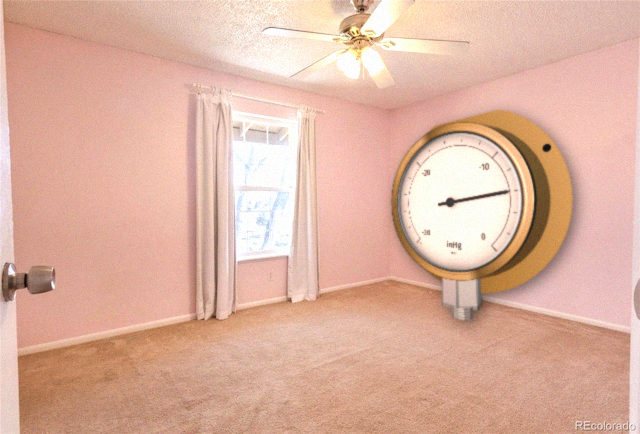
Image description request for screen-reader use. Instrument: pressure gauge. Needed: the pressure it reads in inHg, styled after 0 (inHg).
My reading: -6 (inHg)
